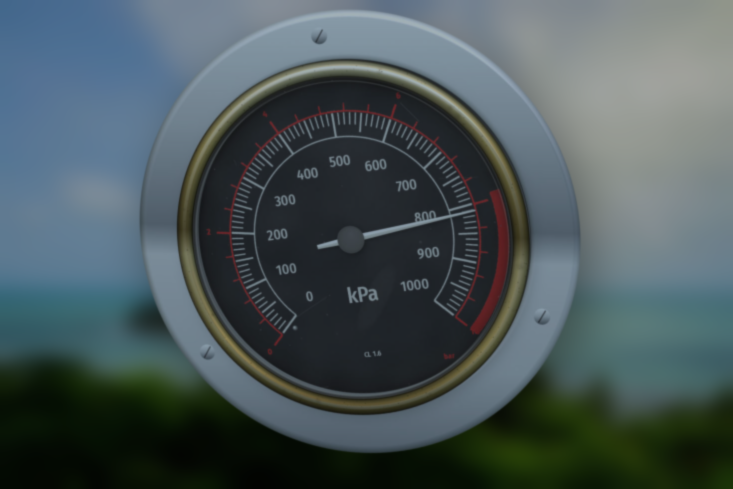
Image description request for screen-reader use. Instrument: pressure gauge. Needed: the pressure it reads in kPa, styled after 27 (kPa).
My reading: 810 (kPa)
